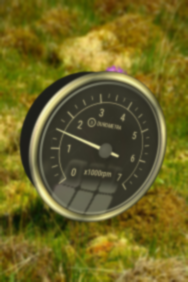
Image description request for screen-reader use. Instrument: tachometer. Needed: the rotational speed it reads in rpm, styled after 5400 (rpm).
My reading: 1500 (rpm)
